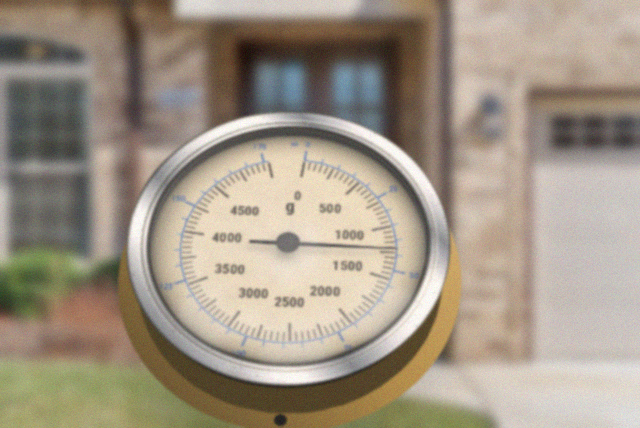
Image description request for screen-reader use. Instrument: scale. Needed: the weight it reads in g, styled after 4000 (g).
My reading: 1250 (g)
